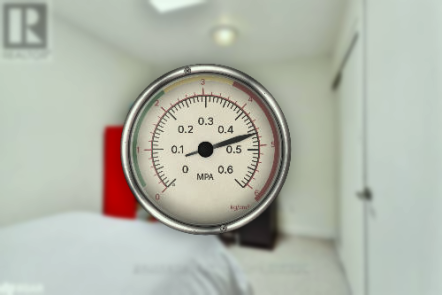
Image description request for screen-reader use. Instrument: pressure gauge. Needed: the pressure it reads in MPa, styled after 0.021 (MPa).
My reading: 0.46 (MPa)
